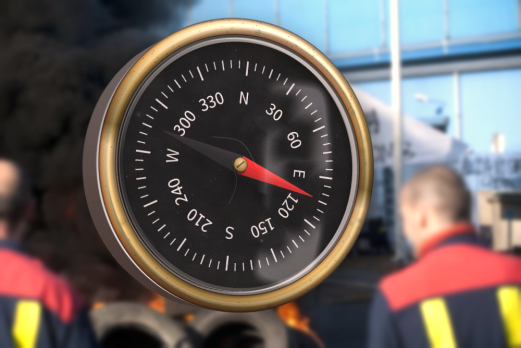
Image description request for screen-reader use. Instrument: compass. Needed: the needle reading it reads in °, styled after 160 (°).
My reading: 105 (°)
